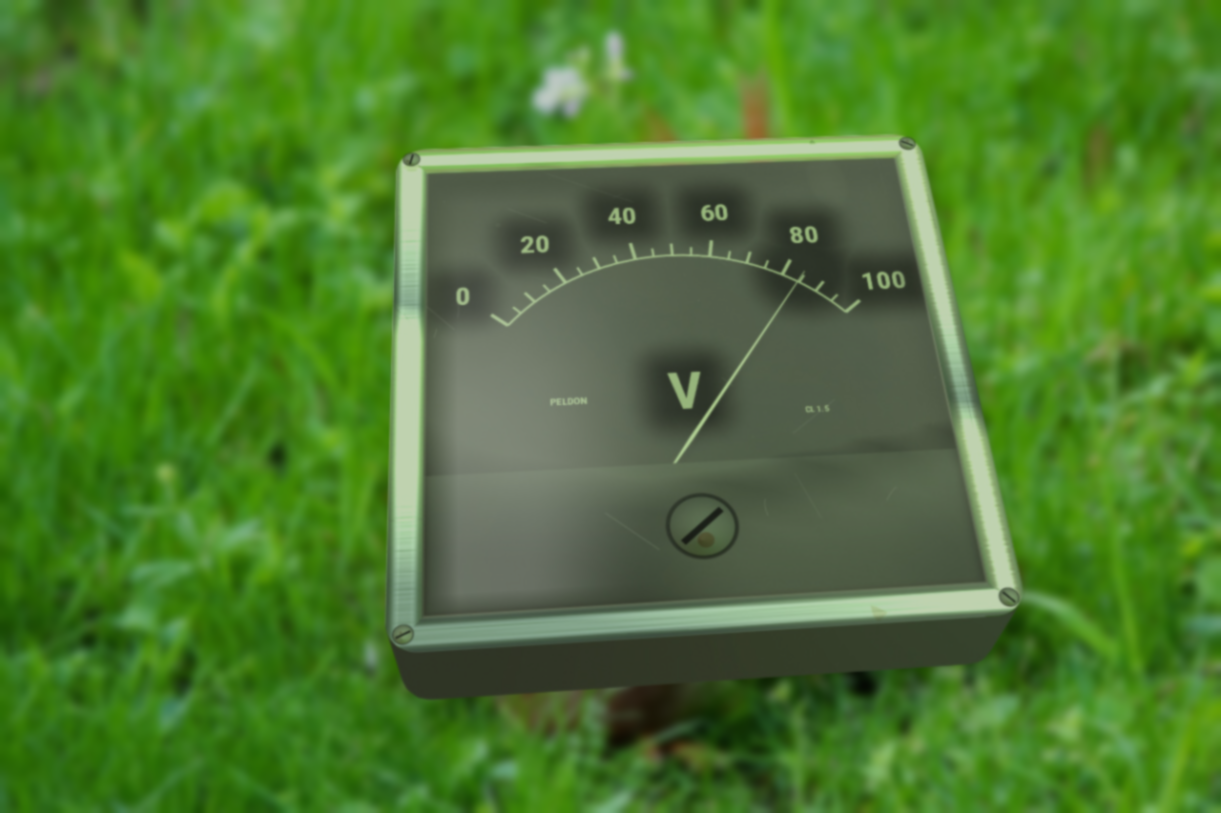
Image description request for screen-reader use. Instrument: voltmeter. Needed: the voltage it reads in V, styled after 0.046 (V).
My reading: 85 (V)
